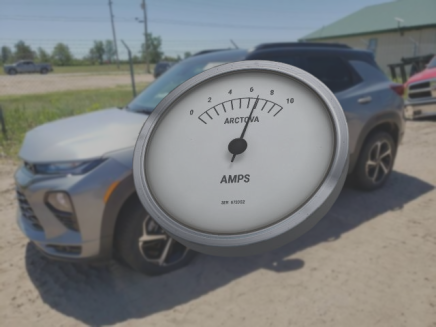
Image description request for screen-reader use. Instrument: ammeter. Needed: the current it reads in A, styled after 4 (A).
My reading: 7 (A)
